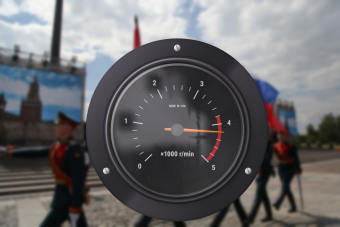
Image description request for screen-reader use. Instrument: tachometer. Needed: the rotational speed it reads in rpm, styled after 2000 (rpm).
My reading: 4200 (rpm)
